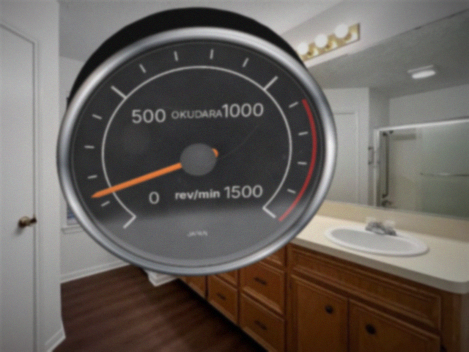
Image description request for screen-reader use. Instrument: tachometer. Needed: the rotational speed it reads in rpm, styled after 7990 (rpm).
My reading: 150 (rpm)
